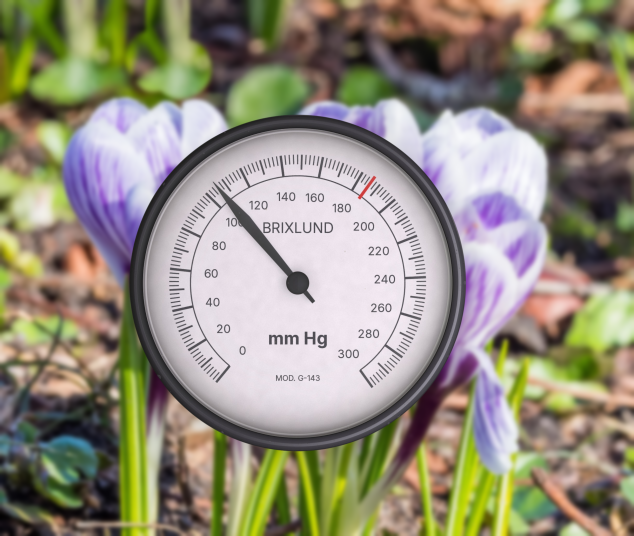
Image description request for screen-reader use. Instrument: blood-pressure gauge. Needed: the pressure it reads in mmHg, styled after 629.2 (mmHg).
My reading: 106 (mmHg)
